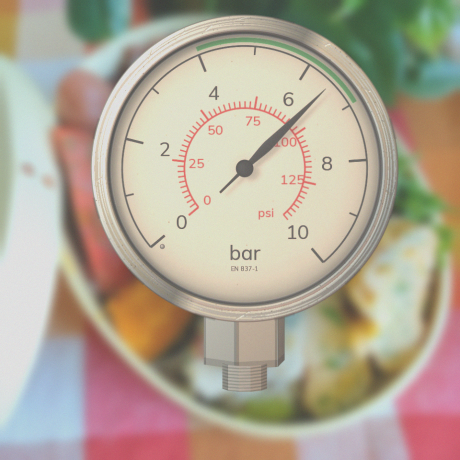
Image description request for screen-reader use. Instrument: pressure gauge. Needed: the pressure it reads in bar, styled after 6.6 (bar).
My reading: 6.5 (bar)
